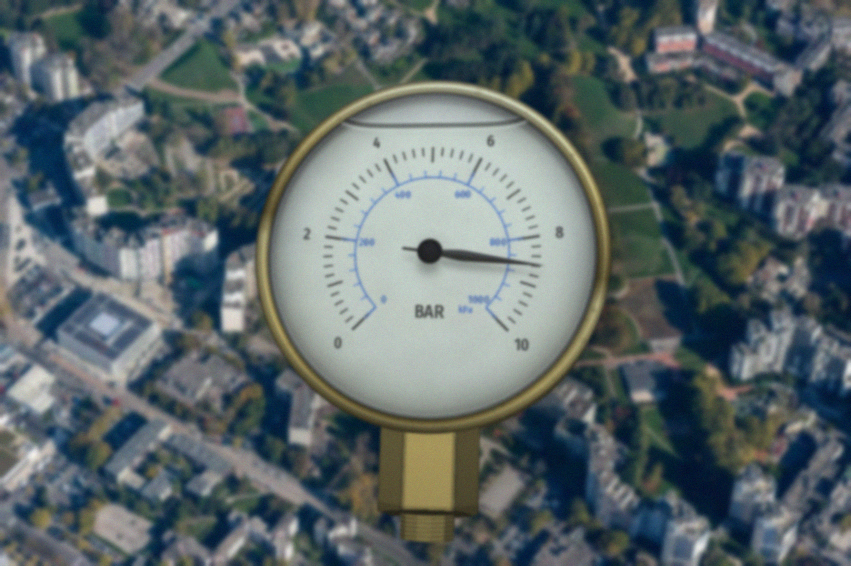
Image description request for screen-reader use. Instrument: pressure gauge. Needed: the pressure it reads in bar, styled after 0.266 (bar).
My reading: 8.6 (bar)
